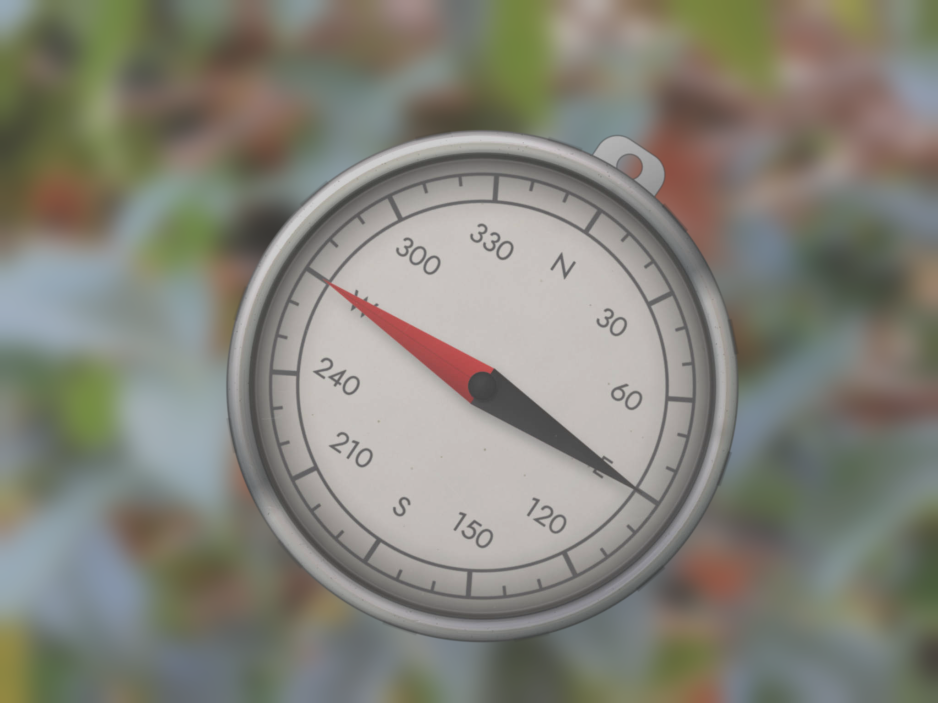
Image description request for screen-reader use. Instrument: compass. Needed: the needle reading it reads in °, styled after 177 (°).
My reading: 270 (°)
